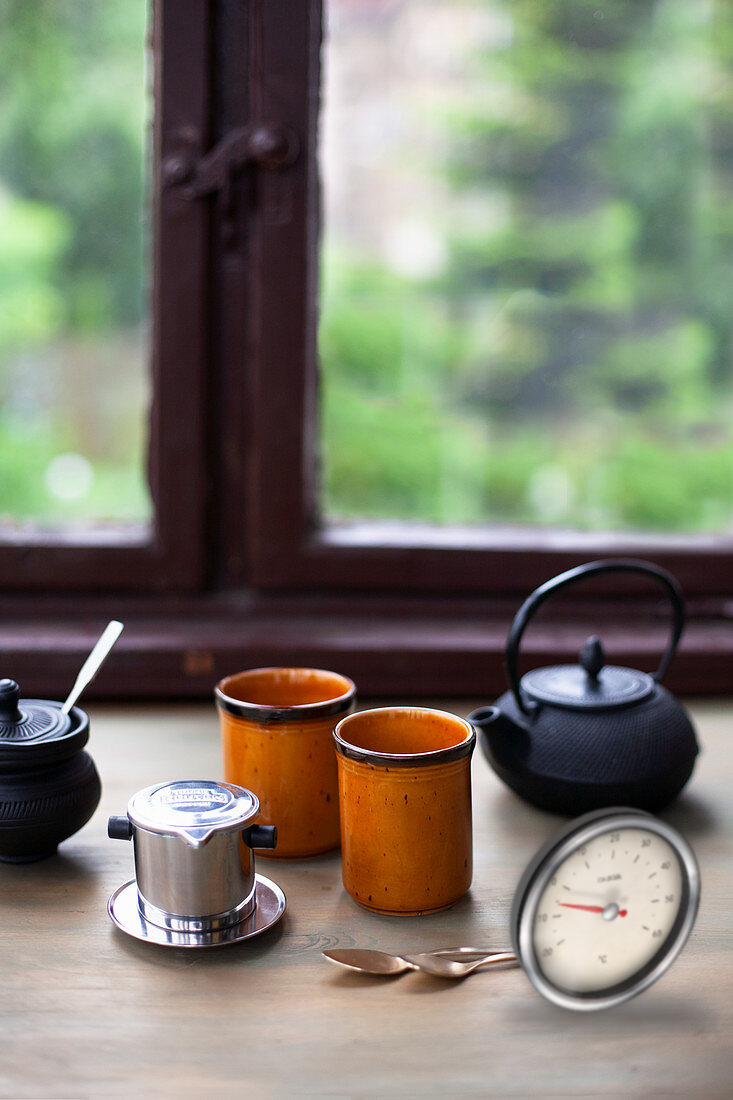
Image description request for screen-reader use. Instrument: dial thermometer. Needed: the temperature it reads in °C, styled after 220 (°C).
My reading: -5 (°C)
